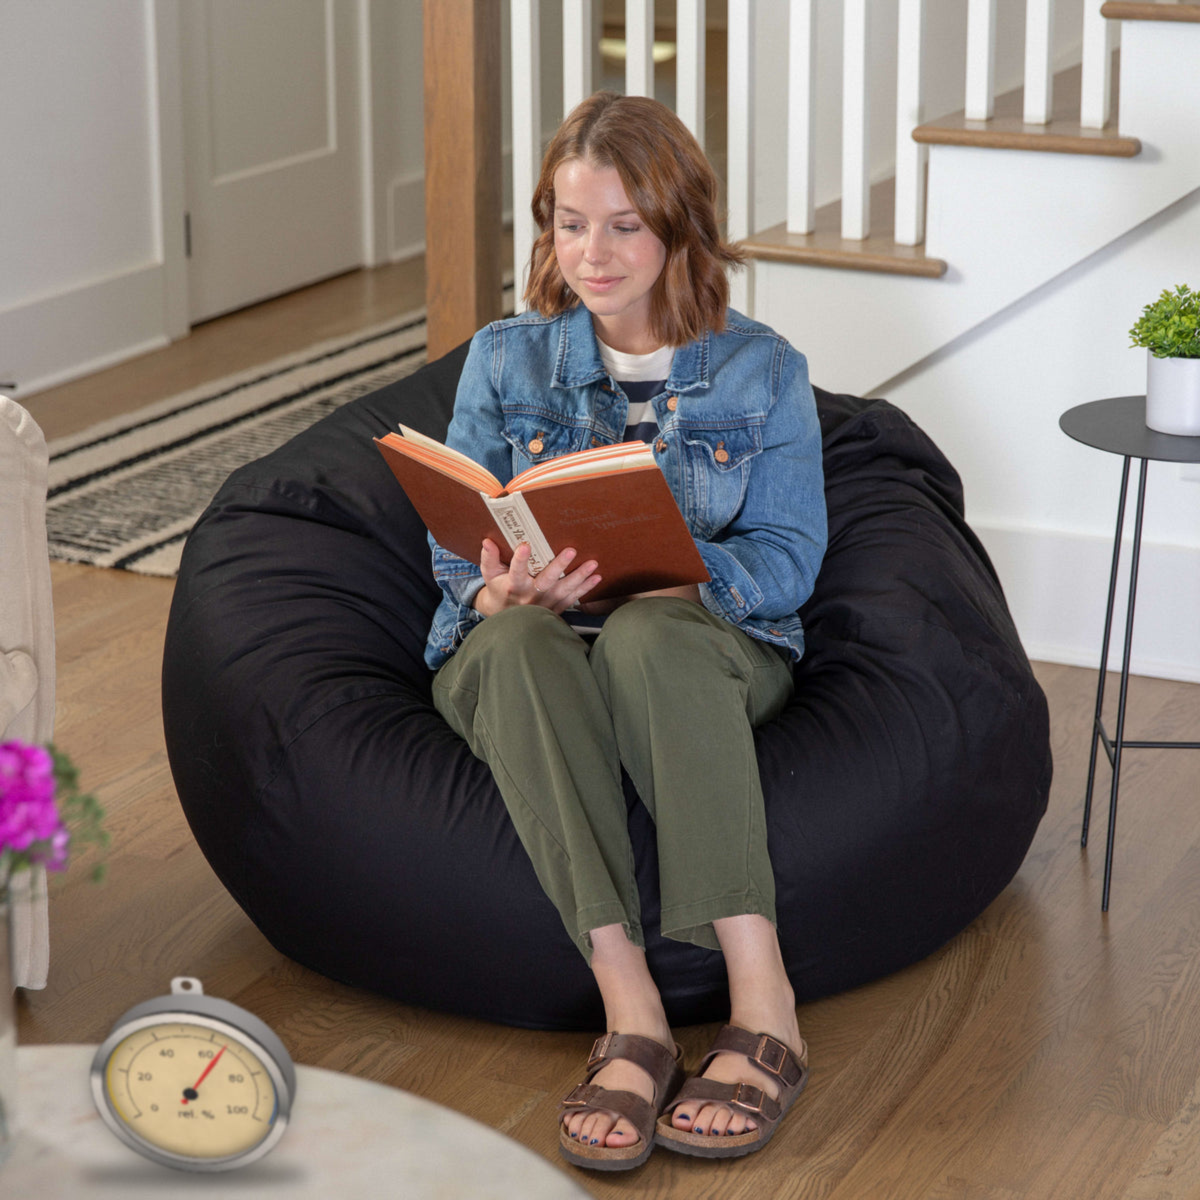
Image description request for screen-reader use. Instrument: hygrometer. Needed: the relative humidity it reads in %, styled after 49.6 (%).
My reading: 65 (%)
